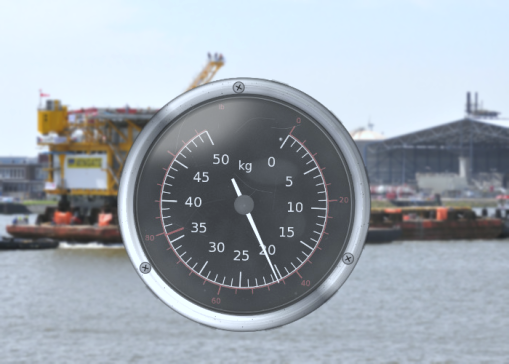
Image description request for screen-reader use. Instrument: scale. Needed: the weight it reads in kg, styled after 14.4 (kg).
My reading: 20.5 (kg)
